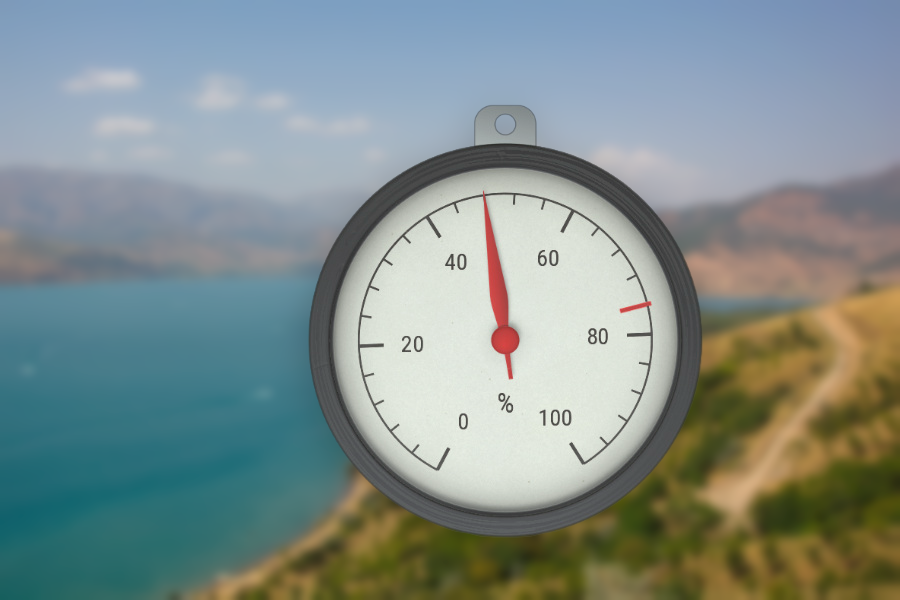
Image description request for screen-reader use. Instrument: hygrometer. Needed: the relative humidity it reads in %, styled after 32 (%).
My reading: 48 (%)
